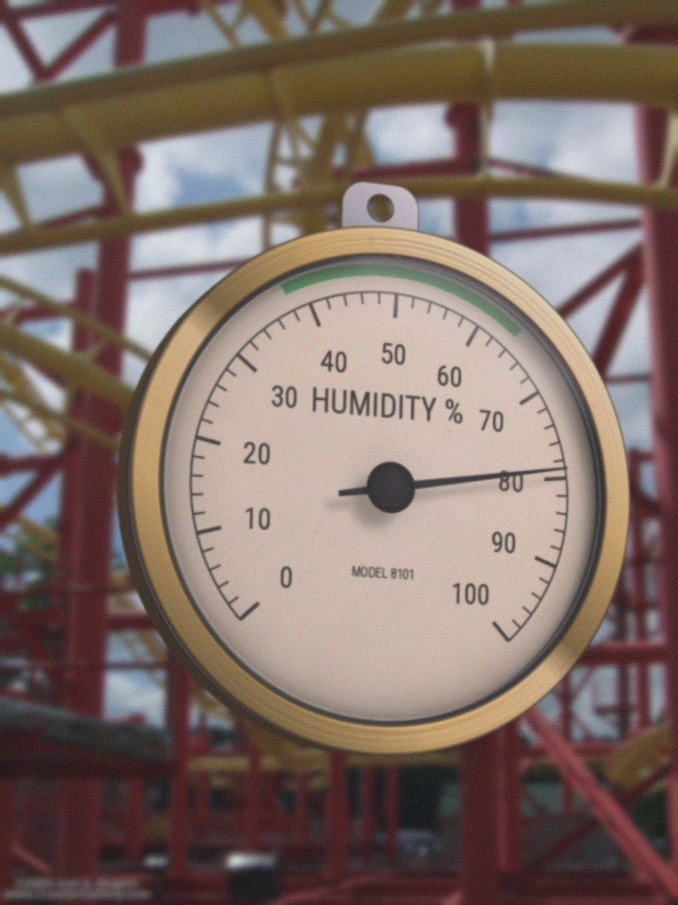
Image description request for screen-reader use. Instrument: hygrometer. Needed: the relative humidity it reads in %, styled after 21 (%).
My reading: 79 (%)
